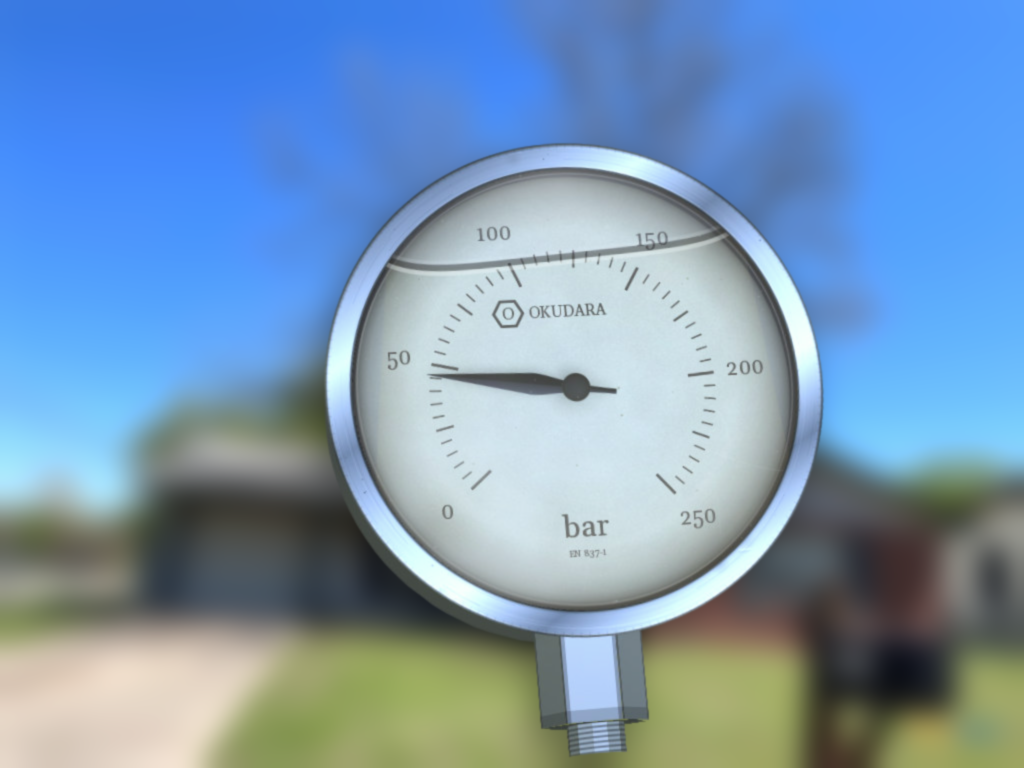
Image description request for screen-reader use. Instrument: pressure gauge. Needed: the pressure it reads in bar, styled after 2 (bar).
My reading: 45 (bar)
